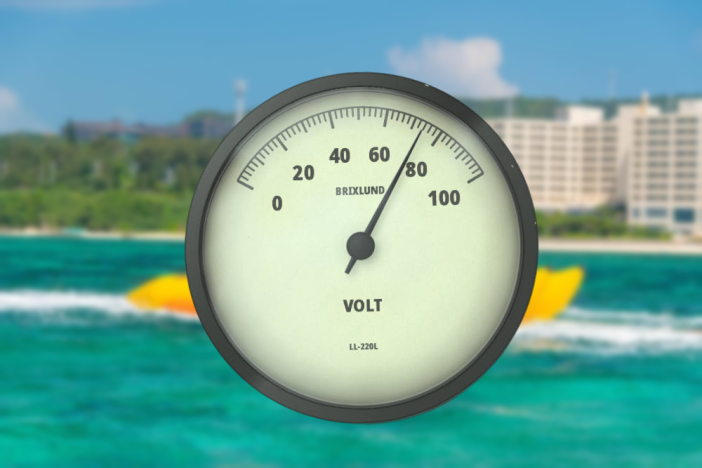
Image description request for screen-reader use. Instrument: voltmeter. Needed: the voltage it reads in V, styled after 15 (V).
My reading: 74 (V)
